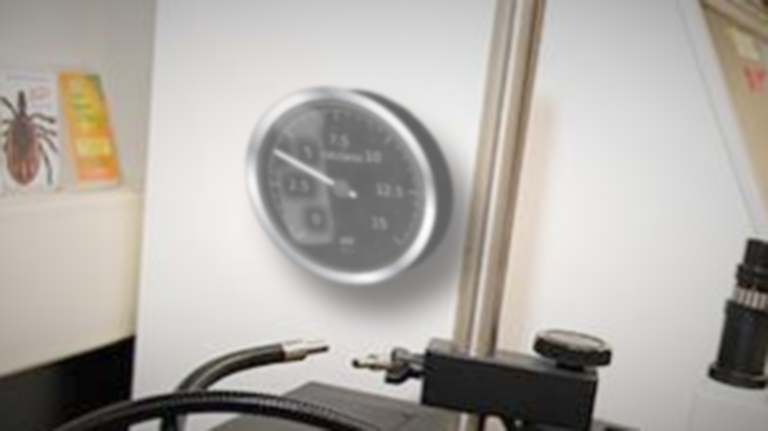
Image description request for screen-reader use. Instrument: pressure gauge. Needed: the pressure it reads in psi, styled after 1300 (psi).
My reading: 4 (psi)
